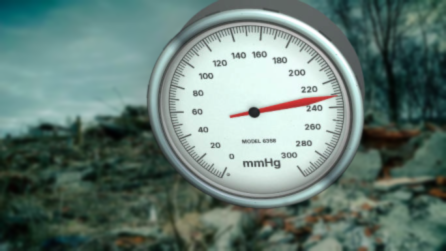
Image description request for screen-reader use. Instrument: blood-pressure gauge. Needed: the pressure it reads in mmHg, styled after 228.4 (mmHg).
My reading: 230 (mmHg)
